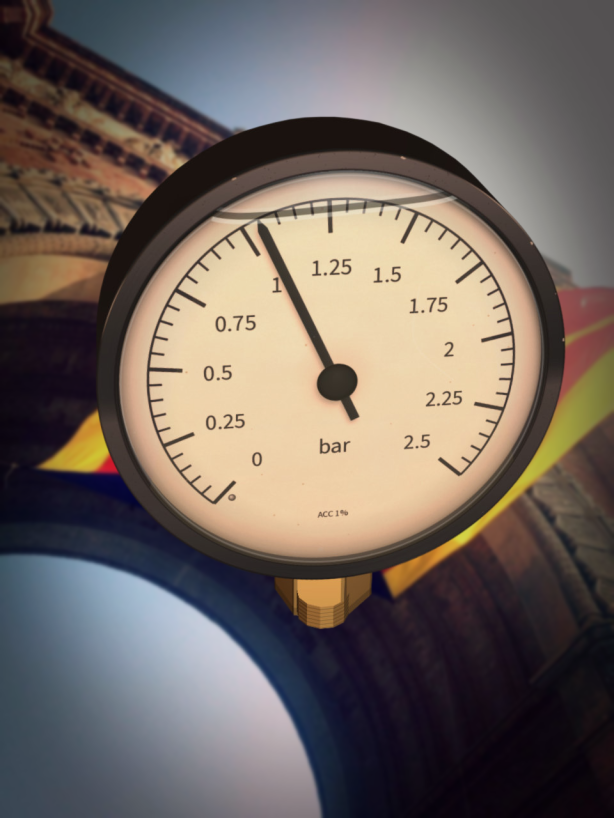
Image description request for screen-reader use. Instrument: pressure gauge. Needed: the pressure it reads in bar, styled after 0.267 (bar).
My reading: 1.05 (bar)
